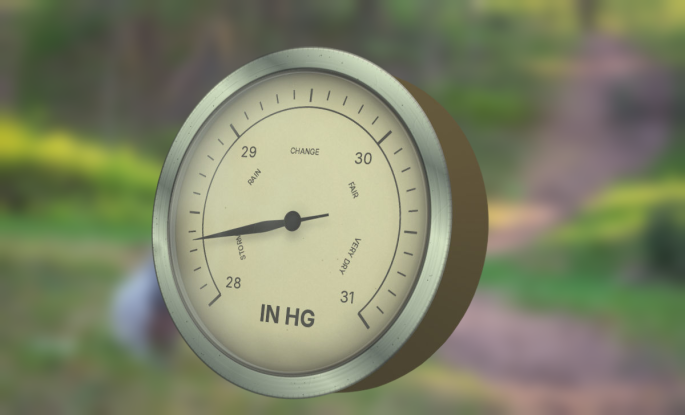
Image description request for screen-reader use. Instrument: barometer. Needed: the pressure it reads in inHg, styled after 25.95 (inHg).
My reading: 28.35 (inHg)
